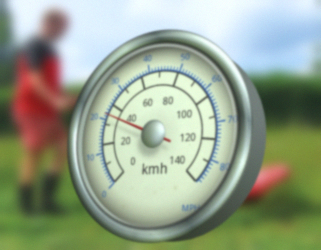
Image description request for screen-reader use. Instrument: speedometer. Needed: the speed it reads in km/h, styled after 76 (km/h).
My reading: 35 (km/h)
